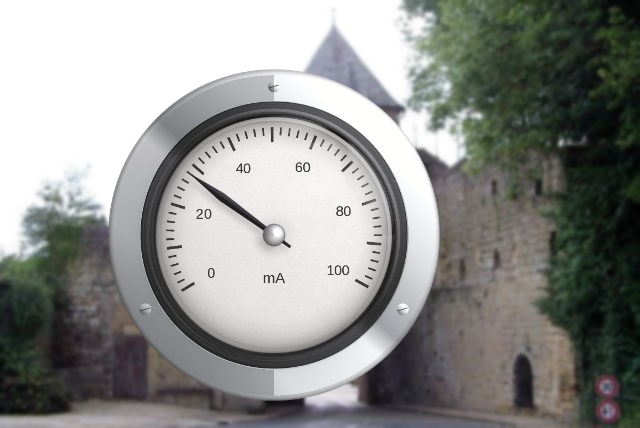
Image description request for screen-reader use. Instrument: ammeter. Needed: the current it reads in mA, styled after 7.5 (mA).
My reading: 28 (mA)
